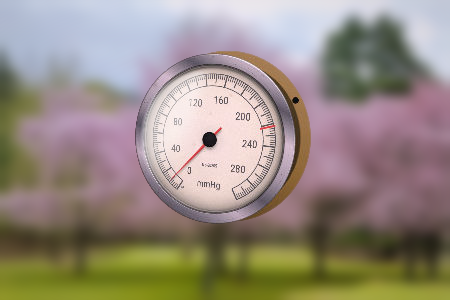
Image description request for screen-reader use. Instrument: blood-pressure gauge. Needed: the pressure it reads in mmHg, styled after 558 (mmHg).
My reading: 10 (mmHg)
